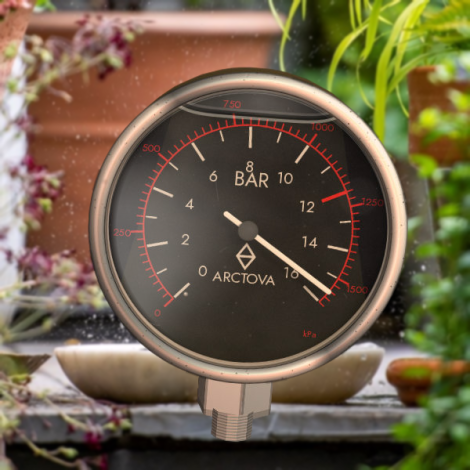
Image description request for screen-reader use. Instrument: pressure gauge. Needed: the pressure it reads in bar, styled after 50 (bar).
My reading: 15.5 (bar)
